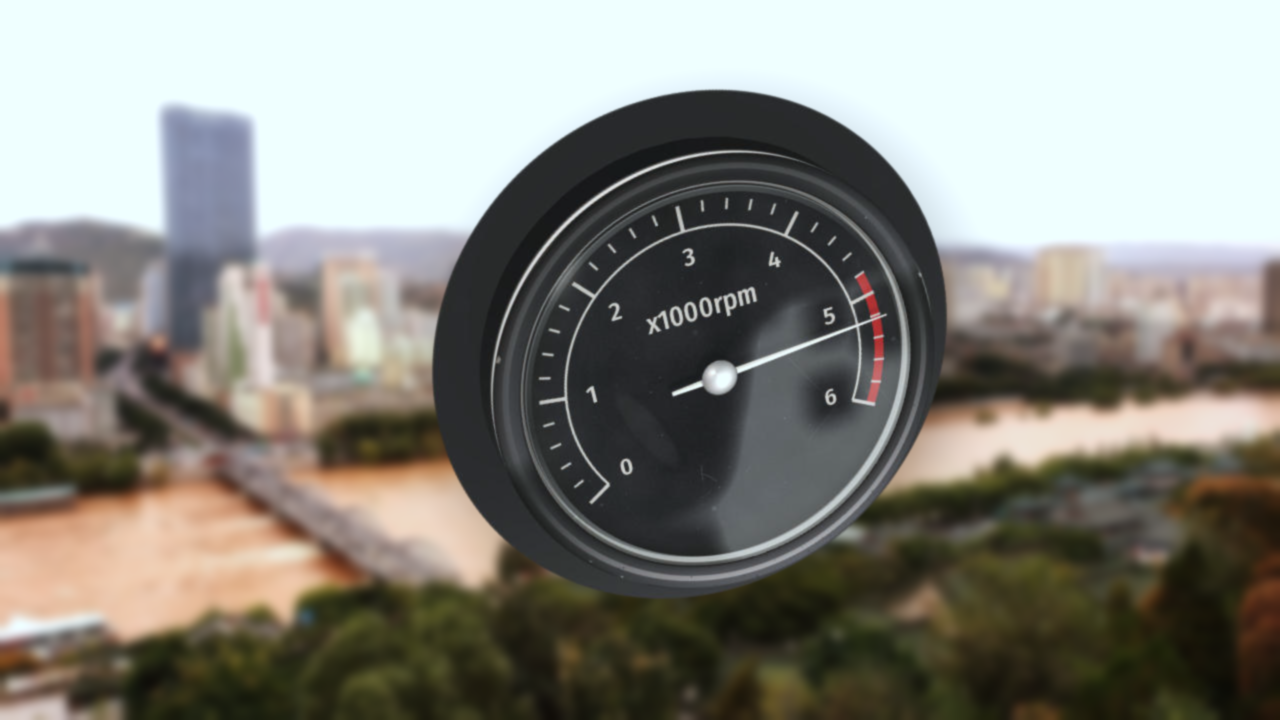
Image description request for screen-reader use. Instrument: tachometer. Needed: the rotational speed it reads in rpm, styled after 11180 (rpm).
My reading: 5200 (rpm)
